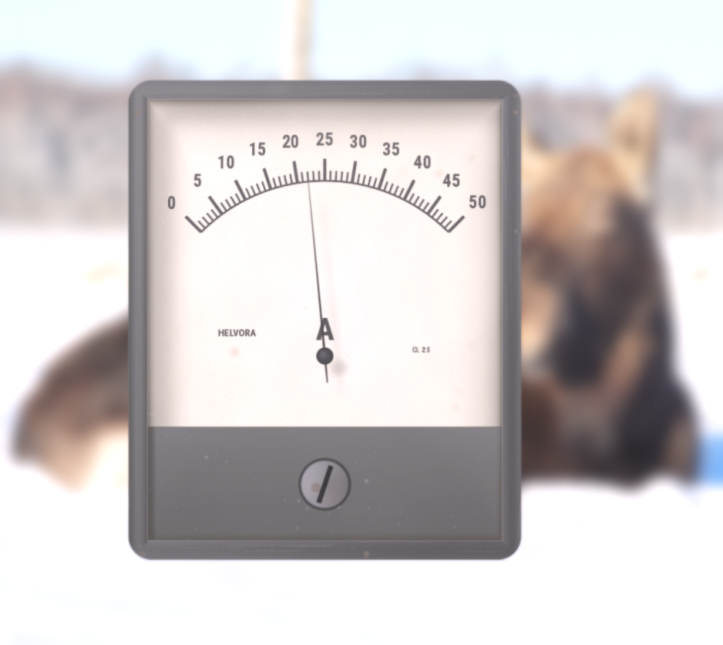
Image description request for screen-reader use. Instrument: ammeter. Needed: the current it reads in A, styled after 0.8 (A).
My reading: 22 (A)
